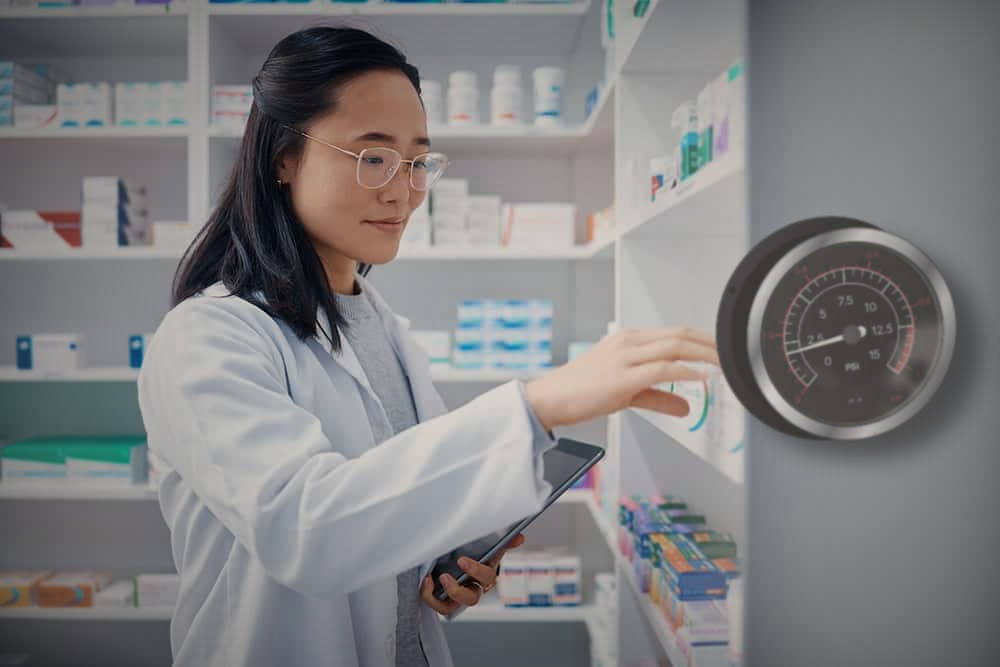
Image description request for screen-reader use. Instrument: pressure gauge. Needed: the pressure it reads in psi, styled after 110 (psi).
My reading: 2 (psi)
